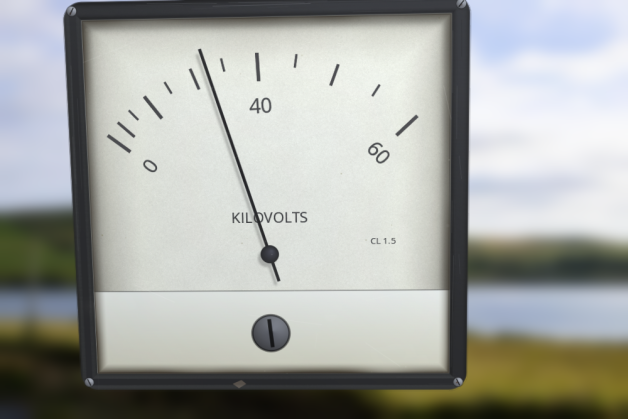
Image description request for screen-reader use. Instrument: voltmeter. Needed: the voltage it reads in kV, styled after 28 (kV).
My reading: 32.5 (kV)
